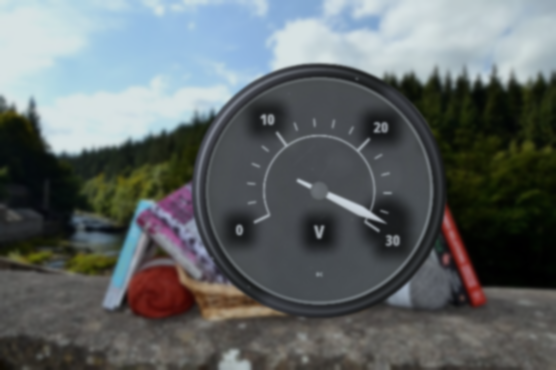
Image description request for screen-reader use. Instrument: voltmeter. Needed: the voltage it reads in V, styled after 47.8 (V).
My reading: 29 (V)
